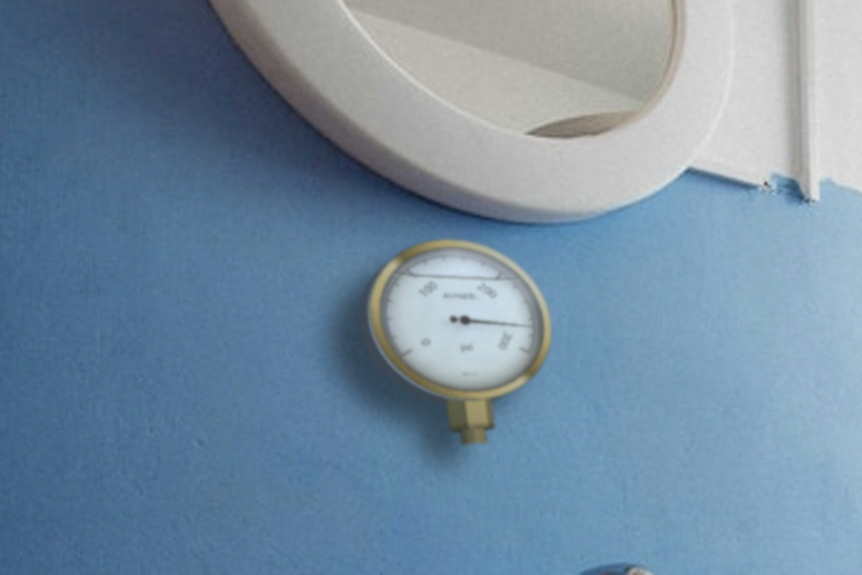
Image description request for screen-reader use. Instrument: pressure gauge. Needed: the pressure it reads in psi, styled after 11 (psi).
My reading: 270 (psi)
